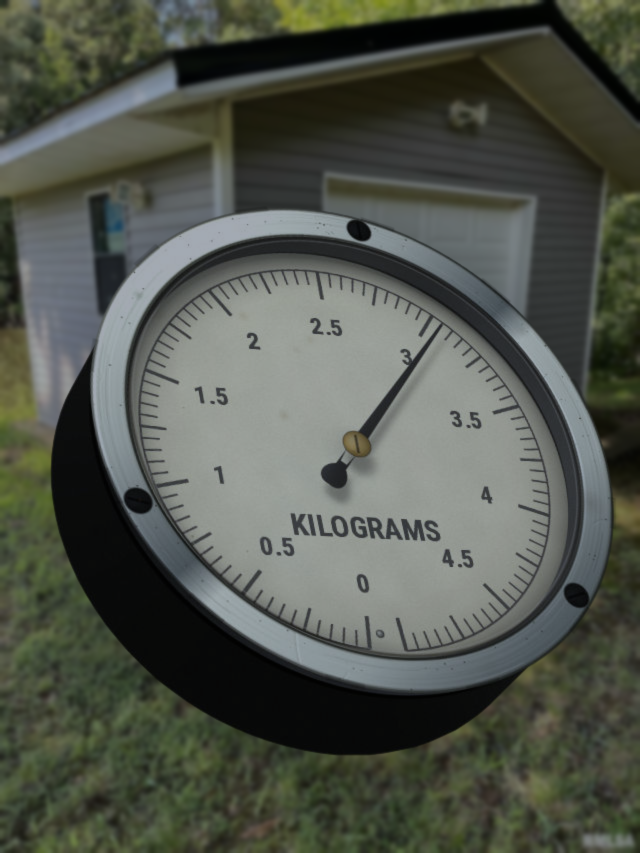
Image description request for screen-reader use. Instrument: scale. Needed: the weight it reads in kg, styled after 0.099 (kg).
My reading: 3.05 (kg)
